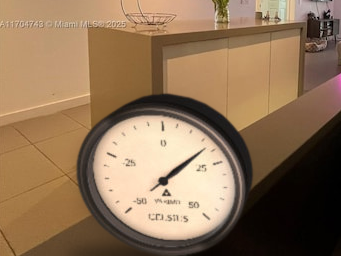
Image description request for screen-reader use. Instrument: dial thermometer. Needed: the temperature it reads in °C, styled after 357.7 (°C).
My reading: 17.5 (°C)
